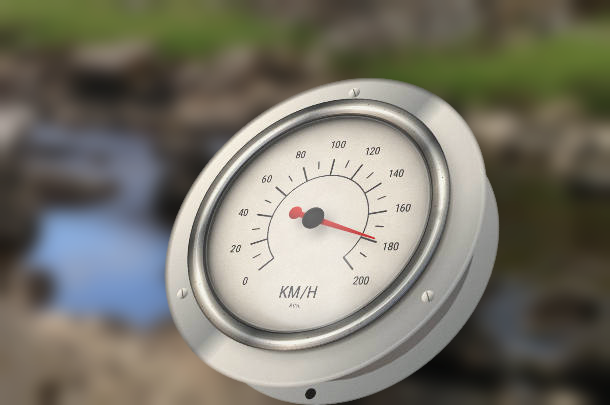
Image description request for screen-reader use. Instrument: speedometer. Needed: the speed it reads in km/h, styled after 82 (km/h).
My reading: 180 (km/h)
